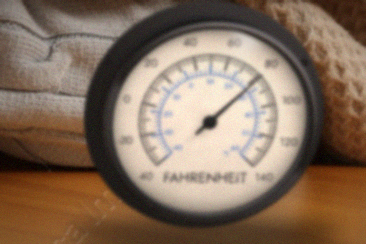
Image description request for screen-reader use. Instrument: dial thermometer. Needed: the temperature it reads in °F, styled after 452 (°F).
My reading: 80 (°F)
